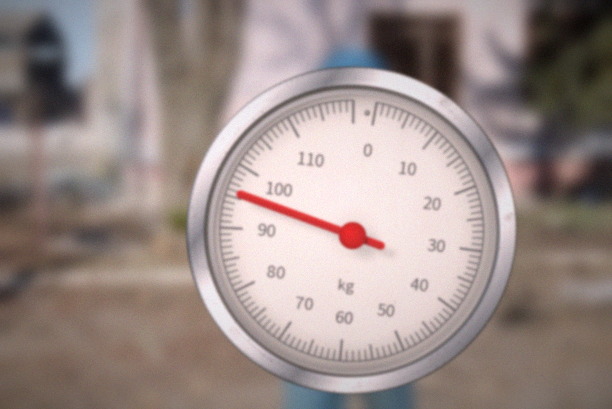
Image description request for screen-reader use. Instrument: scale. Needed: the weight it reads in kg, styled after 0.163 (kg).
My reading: 96 (kg)
